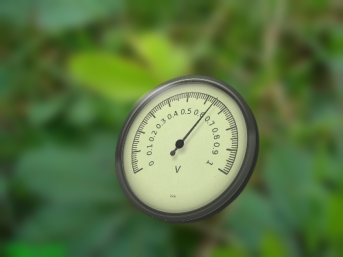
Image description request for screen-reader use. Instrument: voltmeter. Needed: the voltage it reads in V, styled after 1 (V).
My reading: 0.65 (V)
